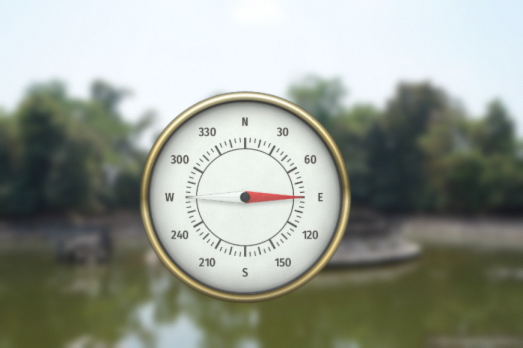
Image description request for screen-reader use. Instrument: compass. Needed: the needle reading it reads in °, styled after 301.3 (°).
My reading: 90 (°)
